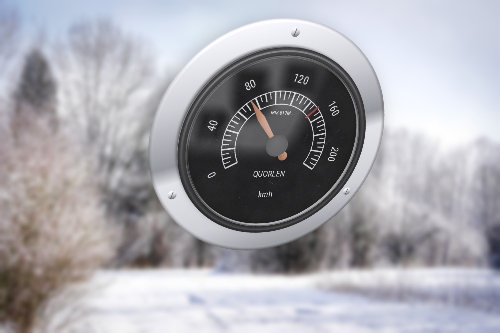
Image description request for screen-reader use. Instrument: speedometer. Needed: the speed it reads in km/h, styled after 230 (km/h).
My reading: 75 (km/h)
